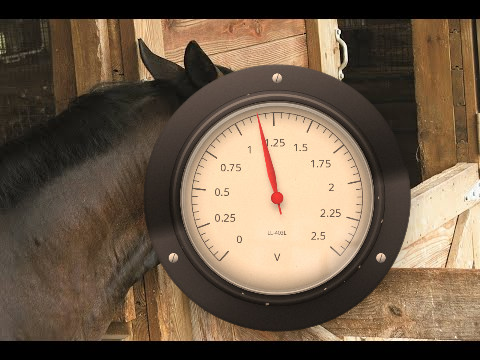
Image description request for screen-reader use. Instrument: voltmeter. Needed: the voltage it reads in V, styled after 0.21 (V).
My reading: 1.15 (V)
